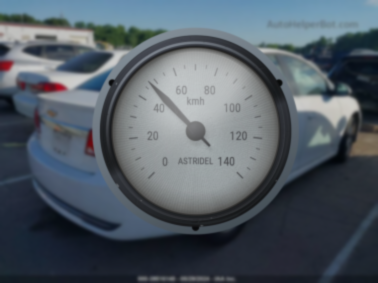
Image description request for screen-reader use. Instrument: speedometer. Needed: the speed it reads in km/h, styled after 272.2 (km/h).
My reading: 47.5 (km/h)
